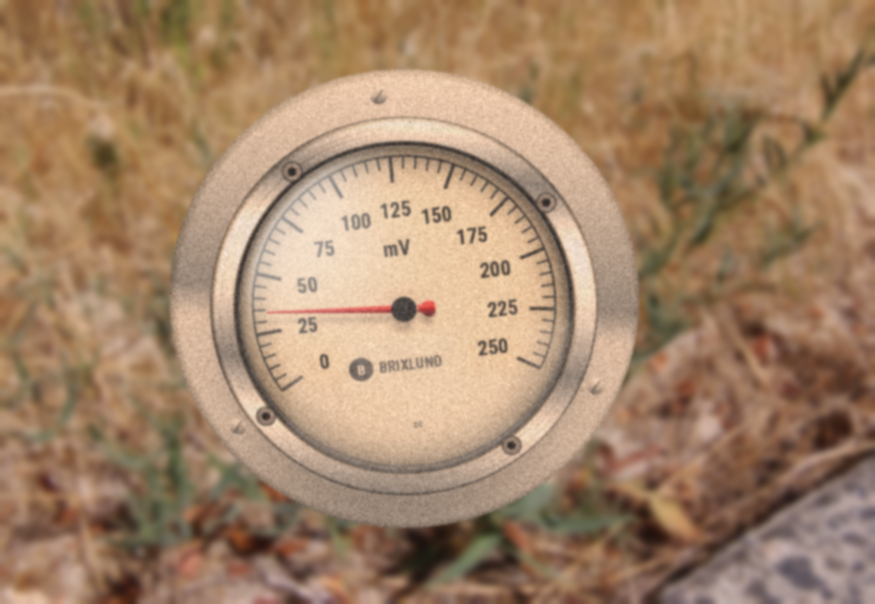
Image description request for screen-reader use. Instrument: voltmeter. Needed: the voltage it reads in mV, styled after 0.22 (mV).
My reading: 35 (mV)
